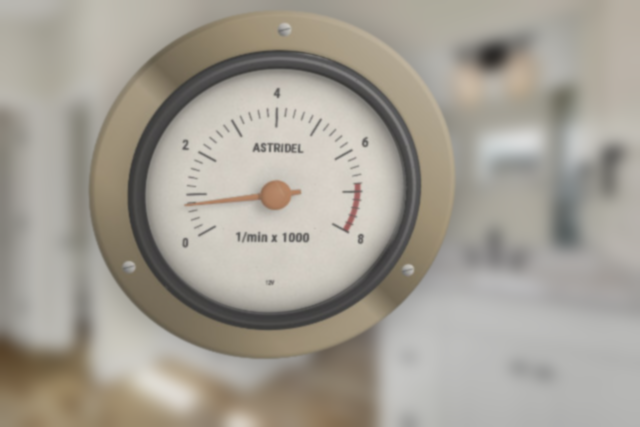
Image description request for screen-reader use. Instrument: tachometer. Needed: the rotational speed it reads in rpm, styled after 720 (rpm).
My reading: 800 (rpm)
